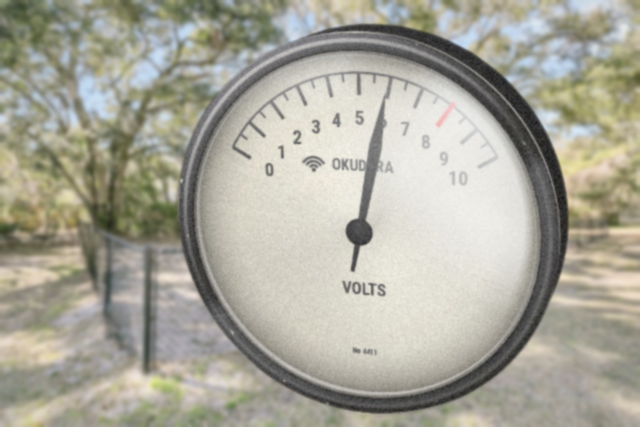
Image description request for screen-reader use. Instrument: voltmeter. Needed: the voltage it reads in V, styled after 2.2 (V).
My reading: 6 (V)
